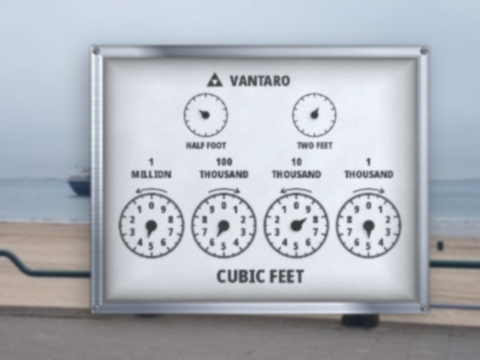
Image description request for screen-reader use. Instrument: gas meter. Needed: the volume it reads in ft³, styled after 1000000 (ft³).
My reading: 458500 (ft³)
